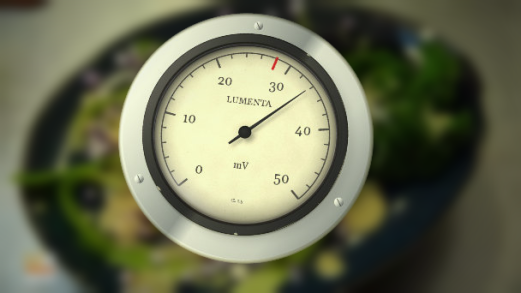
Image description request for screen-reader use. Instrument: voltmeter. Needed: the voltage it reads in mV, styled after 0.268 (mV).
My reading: 34 (mV)
